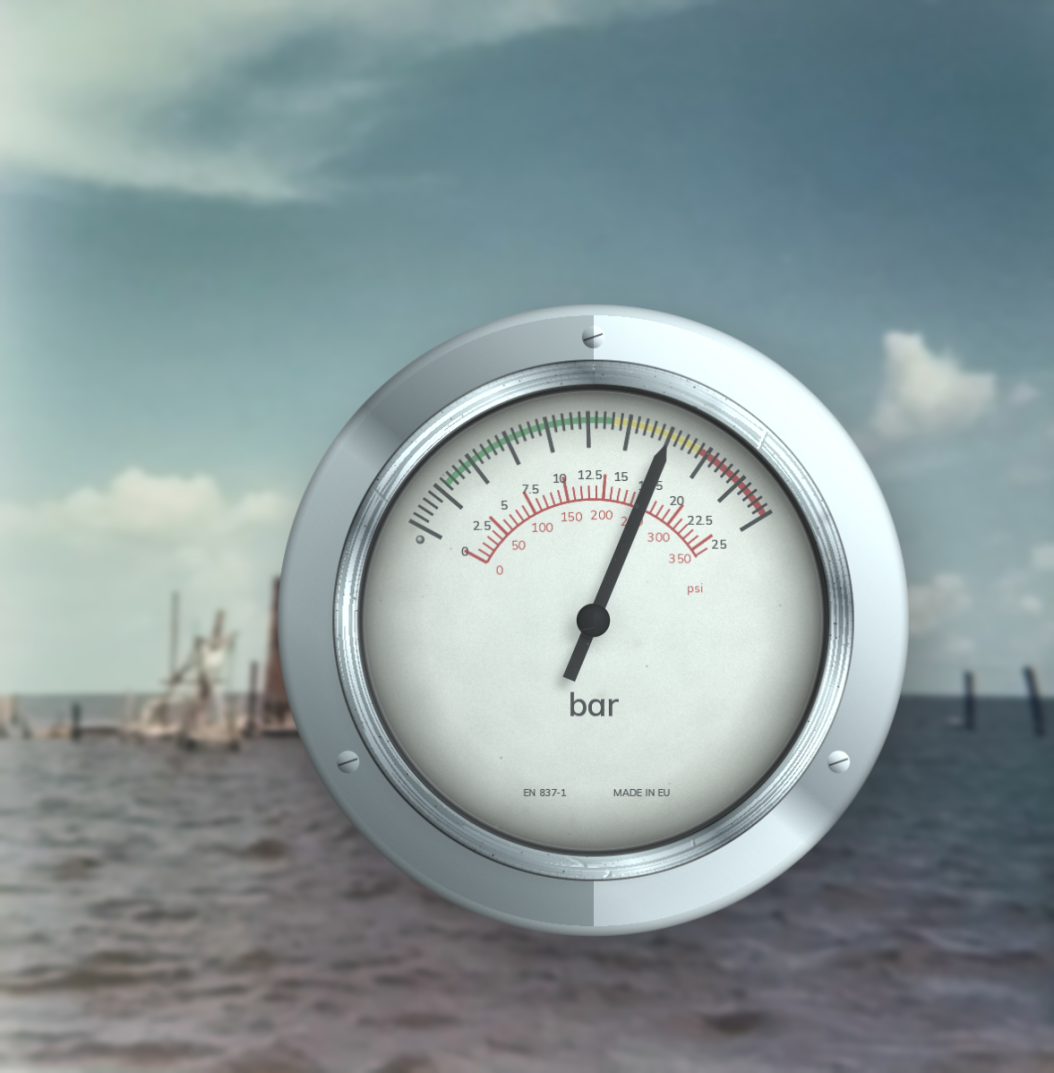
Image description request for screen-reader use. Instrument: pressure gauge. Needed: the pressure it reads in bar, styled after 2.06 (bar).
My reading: 17.5 (bar)
